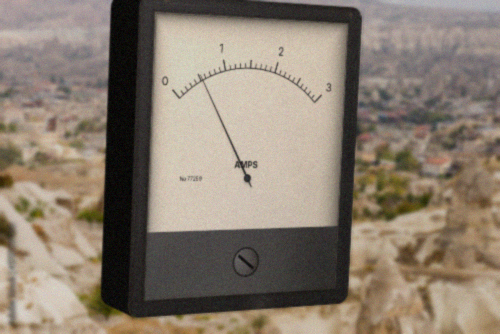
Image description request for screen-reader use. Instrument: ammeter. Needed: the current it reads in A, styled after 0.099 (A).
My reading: 0.5 (A)
